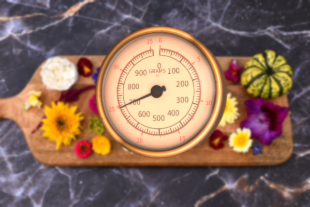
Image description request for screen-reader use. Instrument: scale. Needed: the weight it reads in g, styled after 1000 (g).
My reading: 700 (g)
